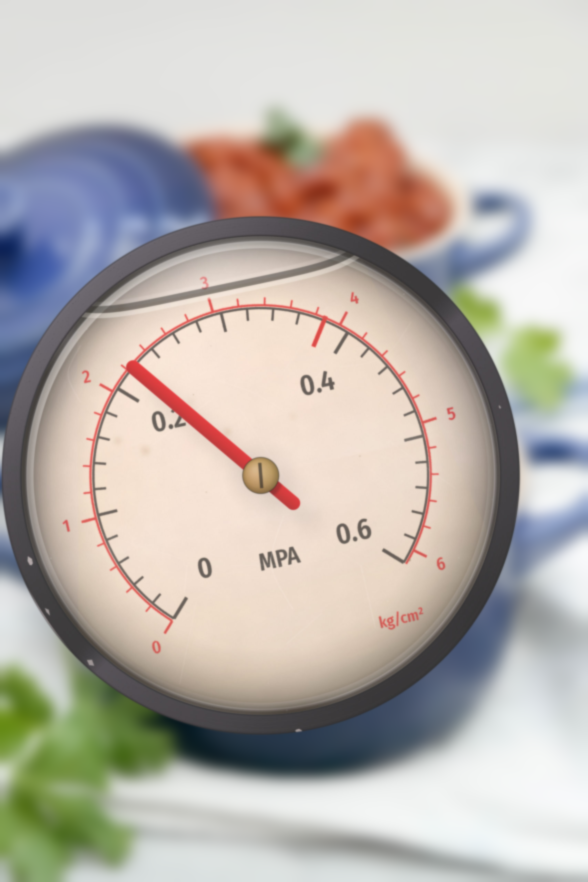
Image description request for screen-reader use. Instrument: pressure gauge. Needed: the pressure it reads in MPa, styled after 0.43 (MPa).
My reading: 0.22 (MPa)
